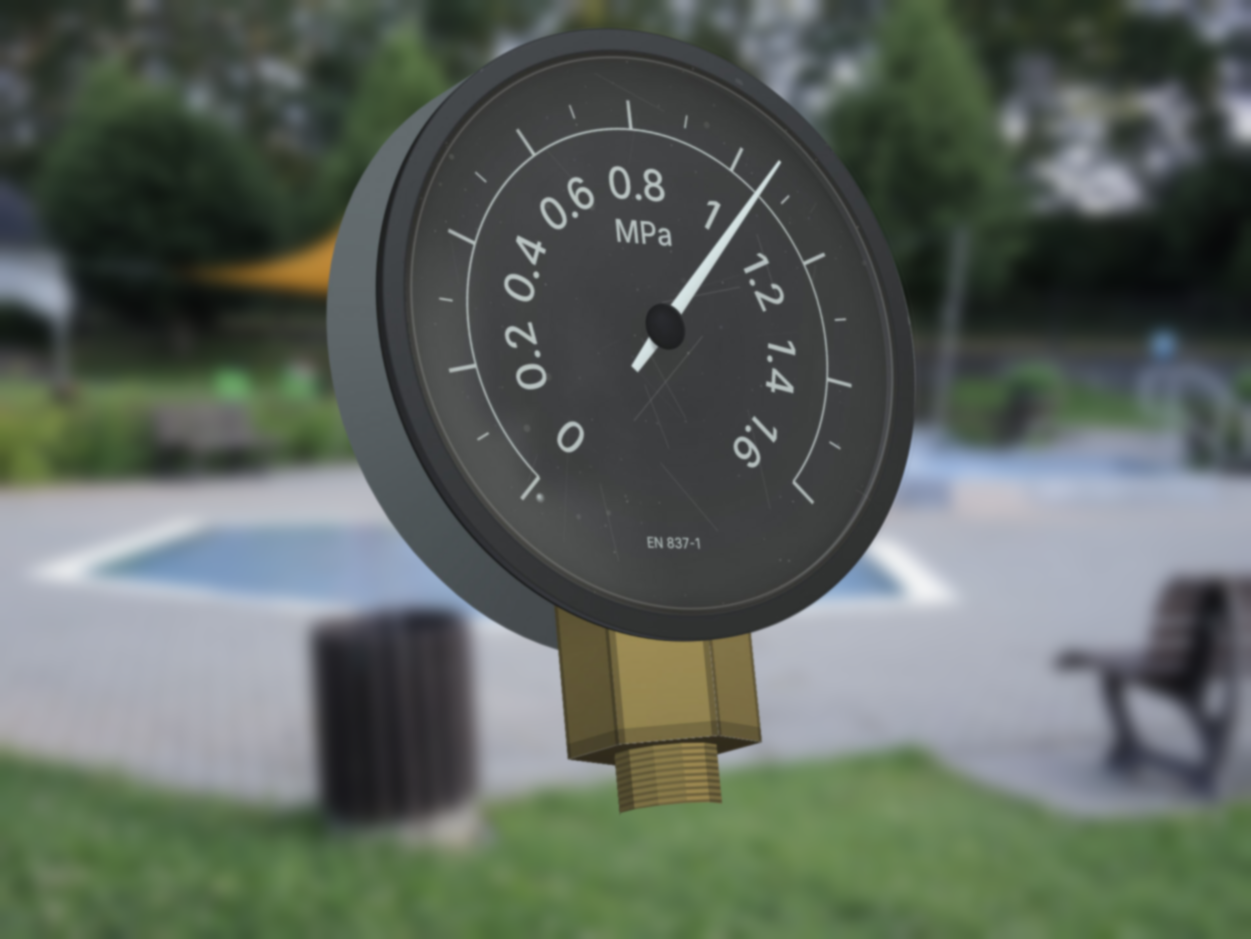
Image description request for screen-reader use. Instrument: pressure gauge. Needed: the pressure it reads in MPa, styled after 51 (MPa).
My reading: 1.05 (MPa)
